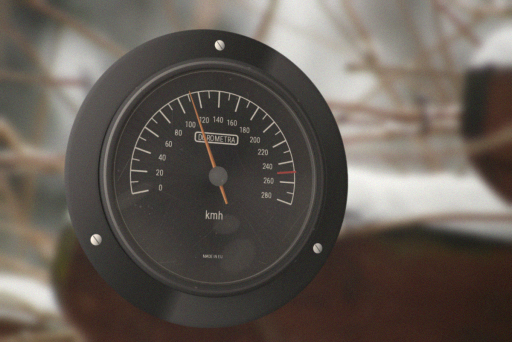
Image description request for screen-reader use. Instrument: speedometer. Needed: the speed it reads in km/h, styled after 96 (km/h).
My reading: 110 (km/h)
